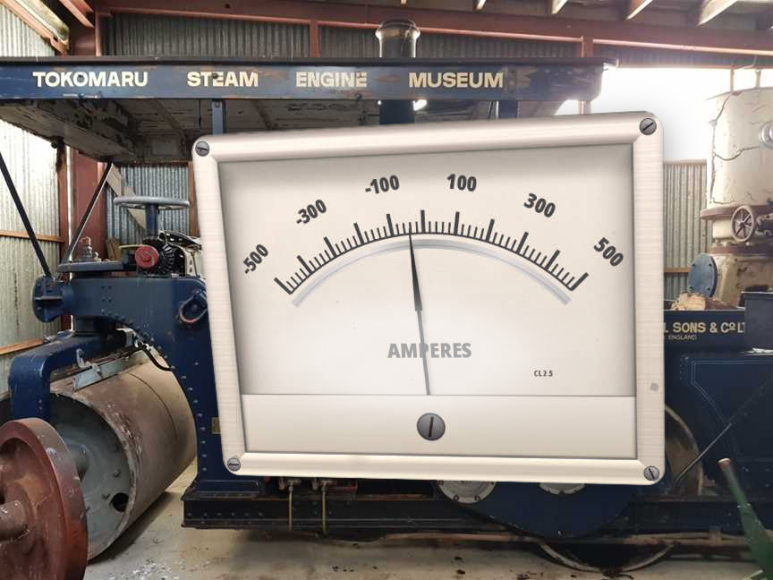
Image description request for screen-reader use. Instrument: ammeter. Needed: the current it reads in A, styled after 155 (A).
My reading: -40 (A)
